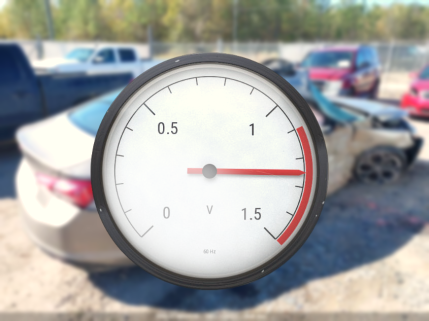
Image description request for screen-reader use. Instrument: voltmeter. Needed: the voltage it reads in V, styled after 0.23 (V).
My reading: 1.25 (V)
